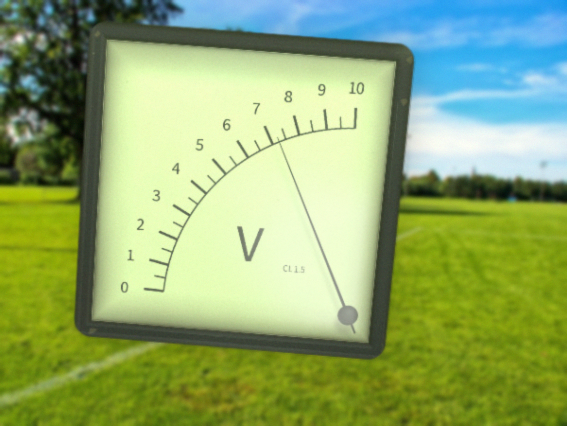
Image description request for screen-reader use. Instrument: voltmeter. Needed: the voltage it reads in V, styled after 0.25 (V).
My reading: 7.25 (V)
